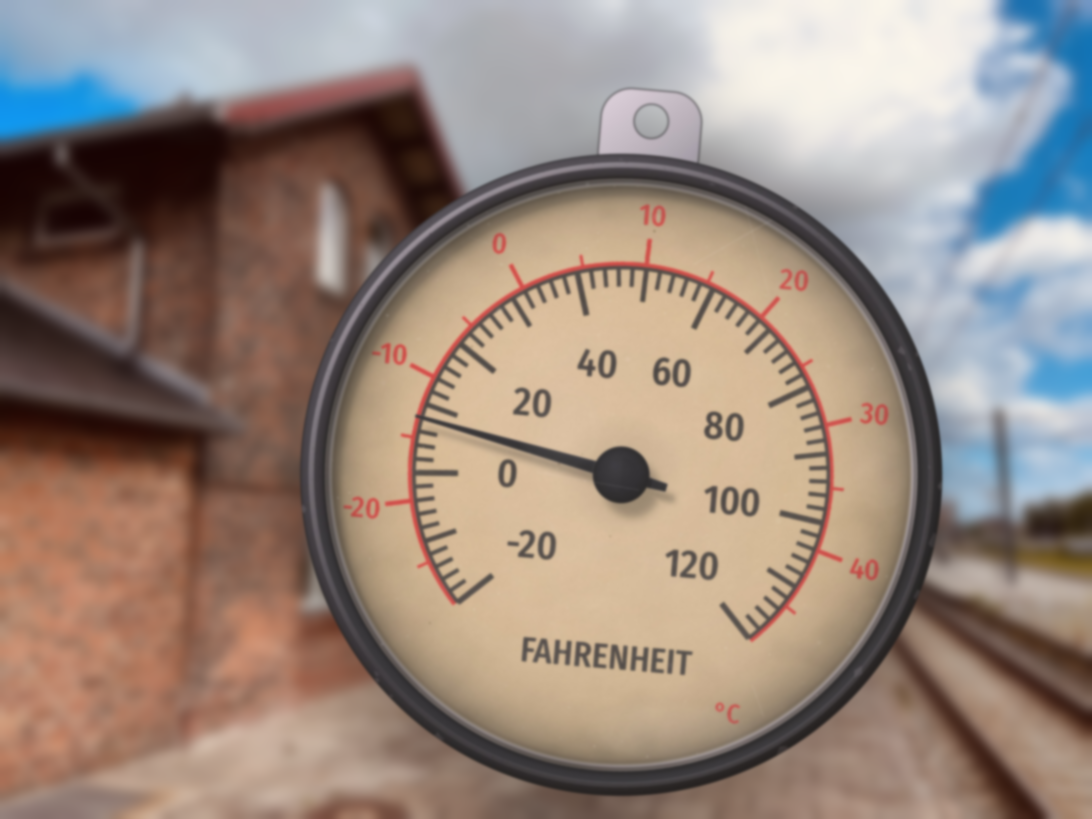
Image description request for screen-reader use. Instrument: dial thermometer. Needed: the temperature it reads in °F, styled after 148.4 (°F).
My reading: 8 (°F)
